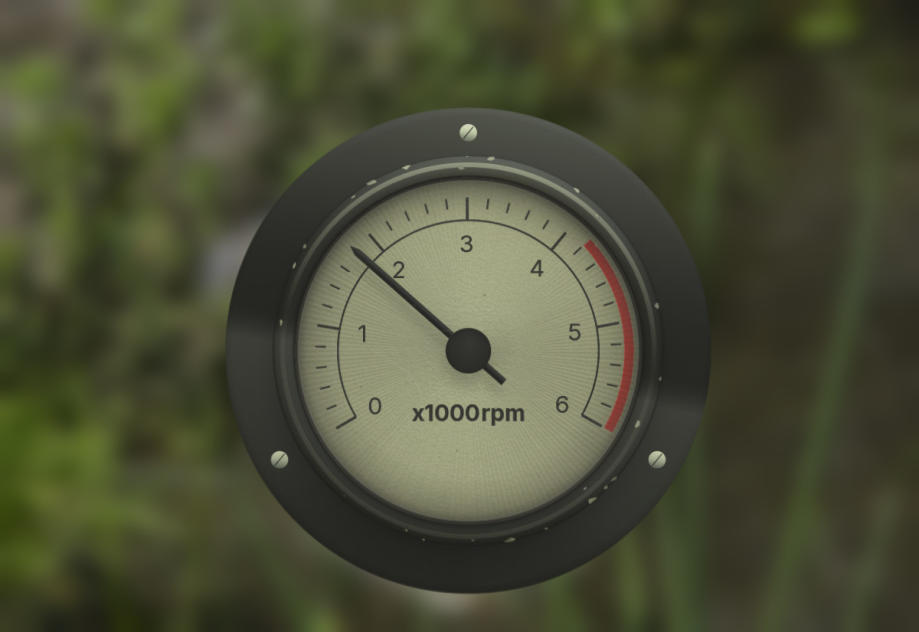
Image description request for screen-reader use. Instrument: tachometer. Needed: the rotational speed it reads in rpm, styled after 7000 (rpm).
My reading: 1800 (rpm)
